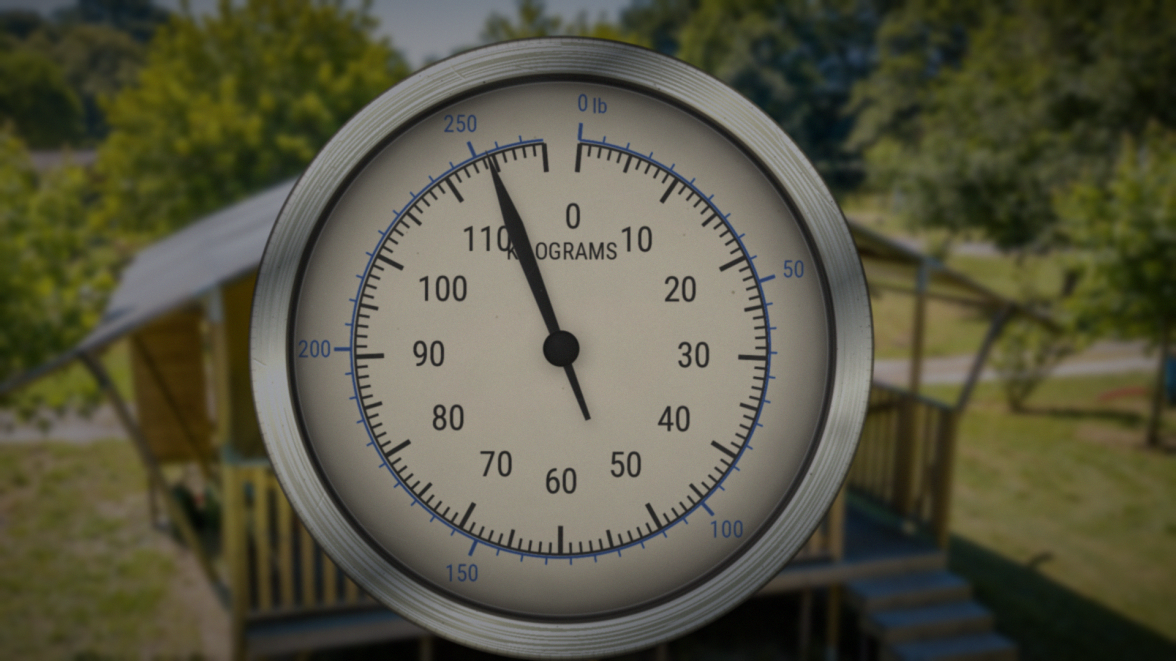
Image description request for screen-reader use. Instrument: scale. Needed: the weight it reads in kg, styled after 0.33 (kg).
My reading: 114.5 (kg)
